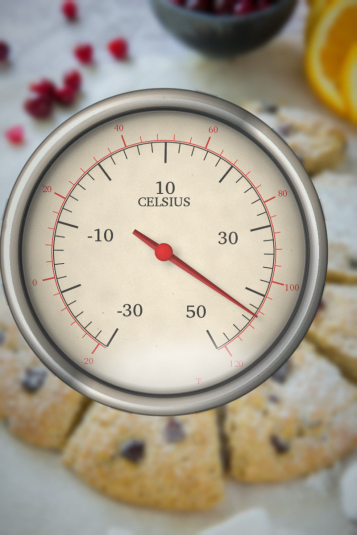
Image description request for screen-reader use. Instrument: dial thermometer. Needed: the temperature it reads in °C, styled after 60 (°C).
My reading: 43 (°C)
